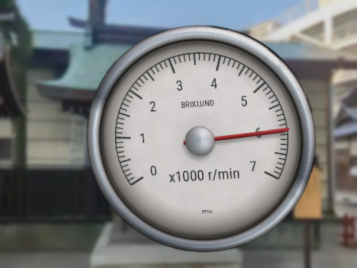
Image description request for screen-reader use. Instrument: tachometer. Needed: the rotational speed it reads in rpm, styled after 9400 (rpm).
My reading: 6000 (rpm)
